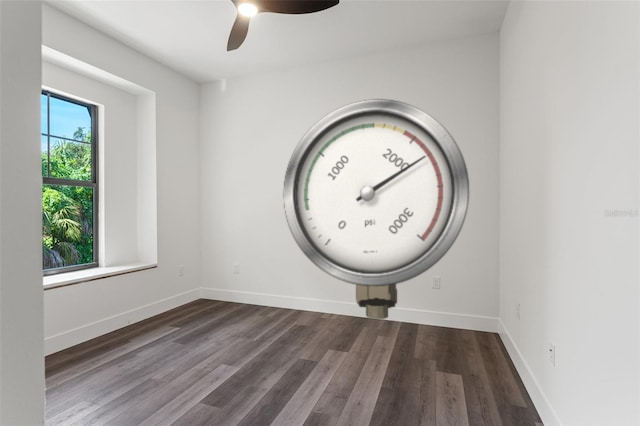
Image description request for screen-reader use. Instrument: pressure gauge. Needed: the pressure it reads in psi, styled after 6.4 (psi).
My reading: 2200 (psi)
